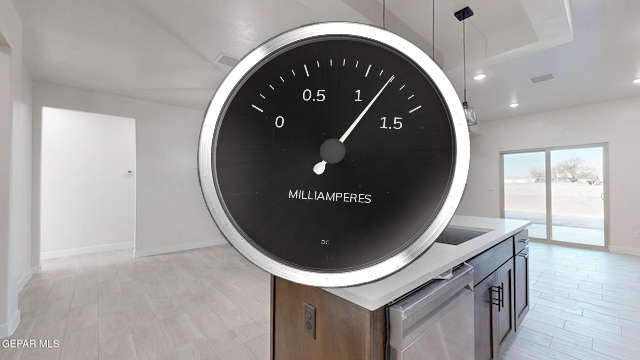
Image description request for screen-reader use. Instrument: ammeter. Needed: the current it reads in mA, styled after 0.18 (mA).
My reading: 1.2 (mA)
